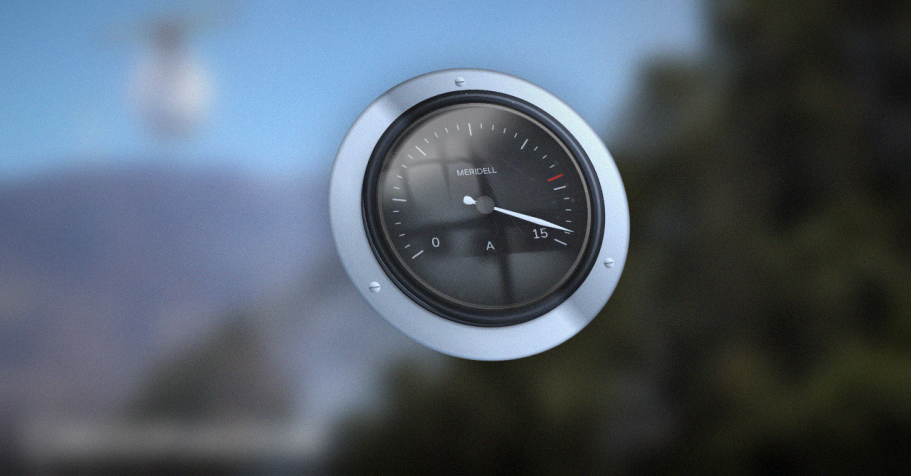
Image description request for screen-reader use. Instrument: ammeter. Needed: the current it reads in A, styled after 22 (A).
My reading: 14.5 (A)
